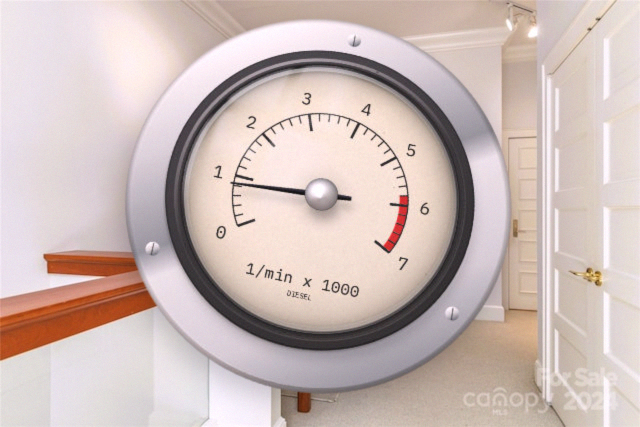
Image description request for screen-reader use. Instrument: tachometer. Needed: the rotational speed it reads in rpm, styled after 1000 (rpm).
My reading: 800 (rpm)
